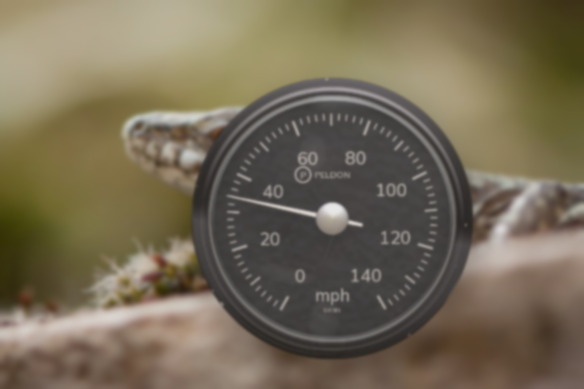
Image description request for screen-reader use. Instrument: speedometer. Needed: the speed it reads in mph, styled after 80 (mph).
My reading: 34 (mph)
